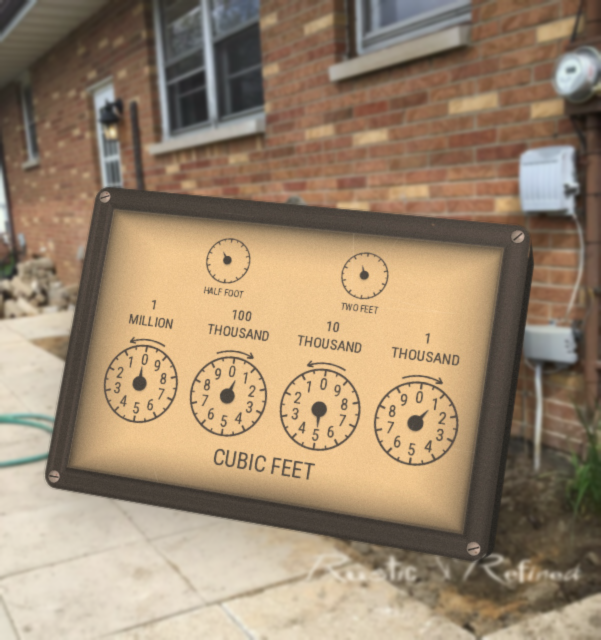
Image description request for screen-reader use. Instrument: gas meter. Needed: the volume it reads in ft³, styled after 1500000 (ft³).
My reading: 5100 (ft³)
